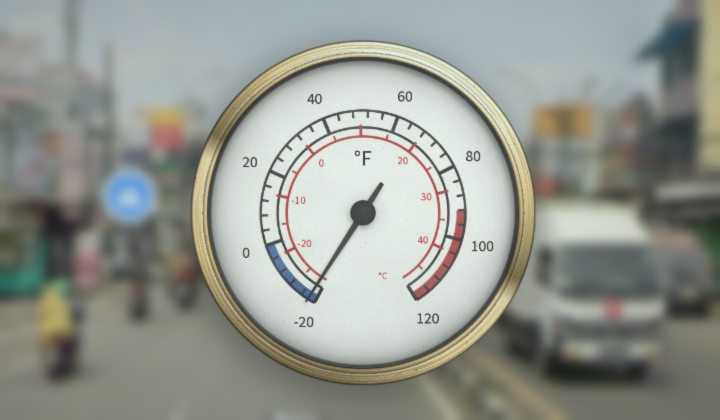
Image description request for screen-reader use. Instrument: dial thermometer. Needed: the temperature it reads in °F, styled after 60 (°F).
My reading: -18 (°F)
